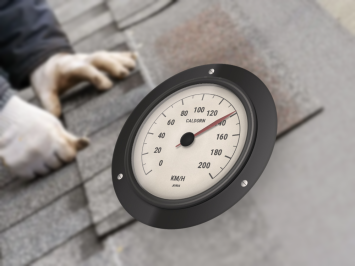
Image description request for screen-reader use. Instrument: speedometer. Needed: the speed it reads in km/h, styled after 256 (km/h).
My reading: 140 (km/h)
